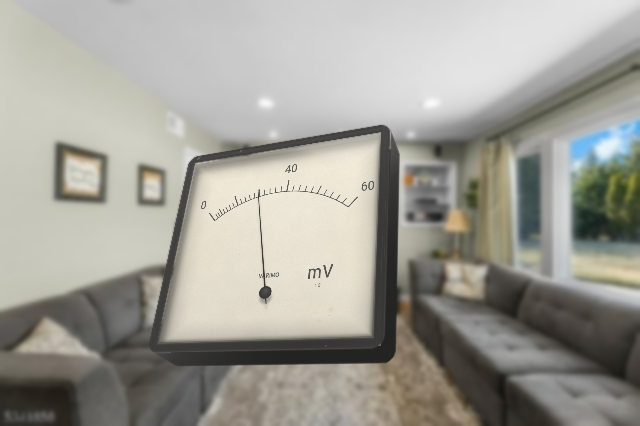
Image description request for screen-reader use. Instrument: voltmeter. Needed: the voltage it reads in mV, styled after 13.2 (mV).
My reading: 30 (mV)
